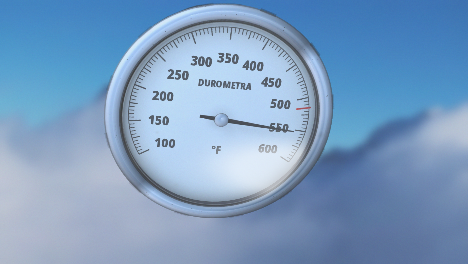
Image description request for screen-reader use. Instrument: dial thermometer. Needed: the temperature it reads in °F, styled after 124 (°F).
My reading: 550 (°F)
